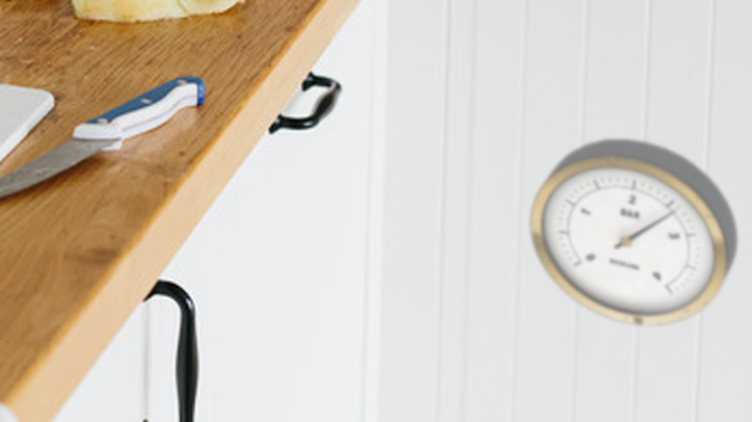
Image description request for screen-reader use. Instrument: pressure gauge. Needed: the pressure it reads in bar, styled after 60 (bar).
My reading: 2.6 (bar)
